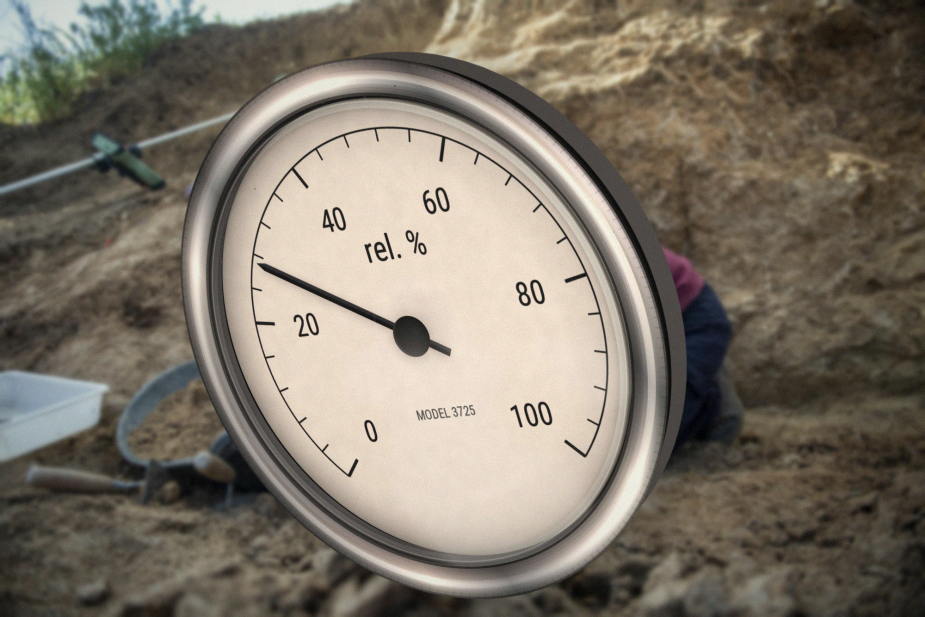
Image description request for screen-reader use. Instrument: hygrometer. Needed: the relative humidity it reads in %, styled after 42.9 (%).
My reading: 28 (%)
